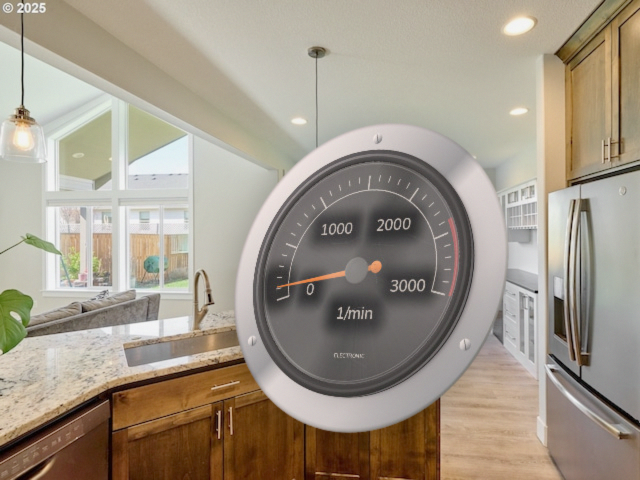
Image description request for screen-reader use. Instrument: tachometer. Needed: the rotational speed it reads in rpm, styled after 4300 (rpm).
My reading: 100 (rpm)
